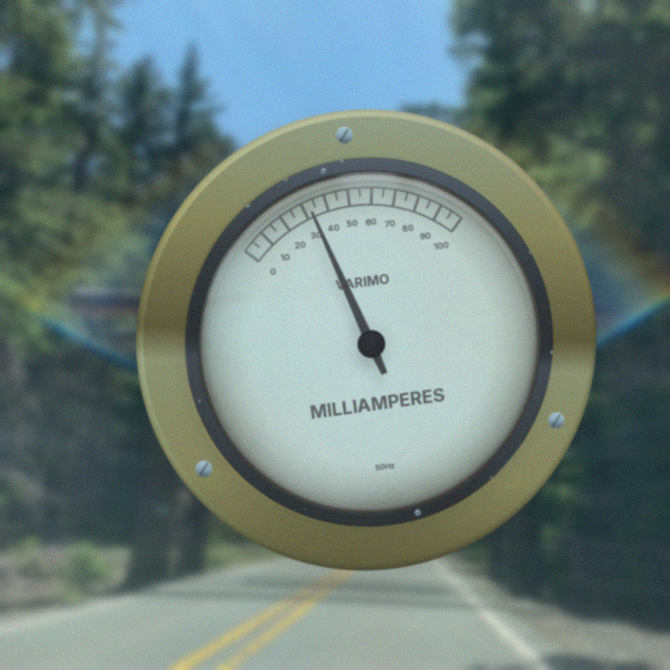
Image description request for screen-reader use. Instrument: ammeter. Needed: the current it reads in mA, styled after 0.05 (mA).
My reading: 32.5 (mA)
